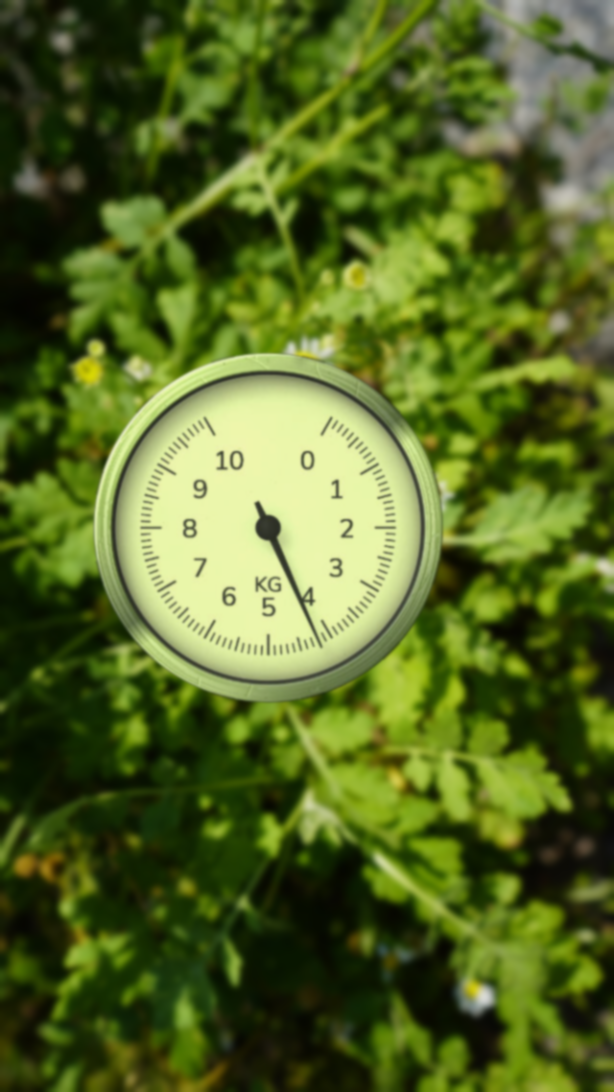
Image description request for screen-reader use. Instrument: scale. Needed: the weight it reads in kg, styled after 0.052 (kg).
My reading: 4.2 (kg)
